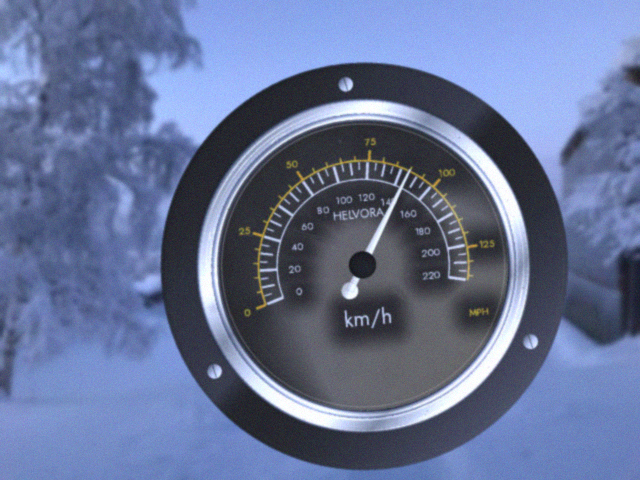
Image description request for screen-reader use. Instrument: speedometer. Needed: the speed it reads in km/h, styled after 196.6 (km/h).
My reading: 145 (km/h)
